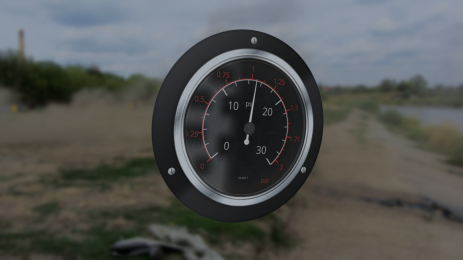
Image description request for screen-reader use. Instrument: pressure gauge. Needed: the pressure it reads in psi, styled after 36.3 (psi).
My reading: 15 (psi)
